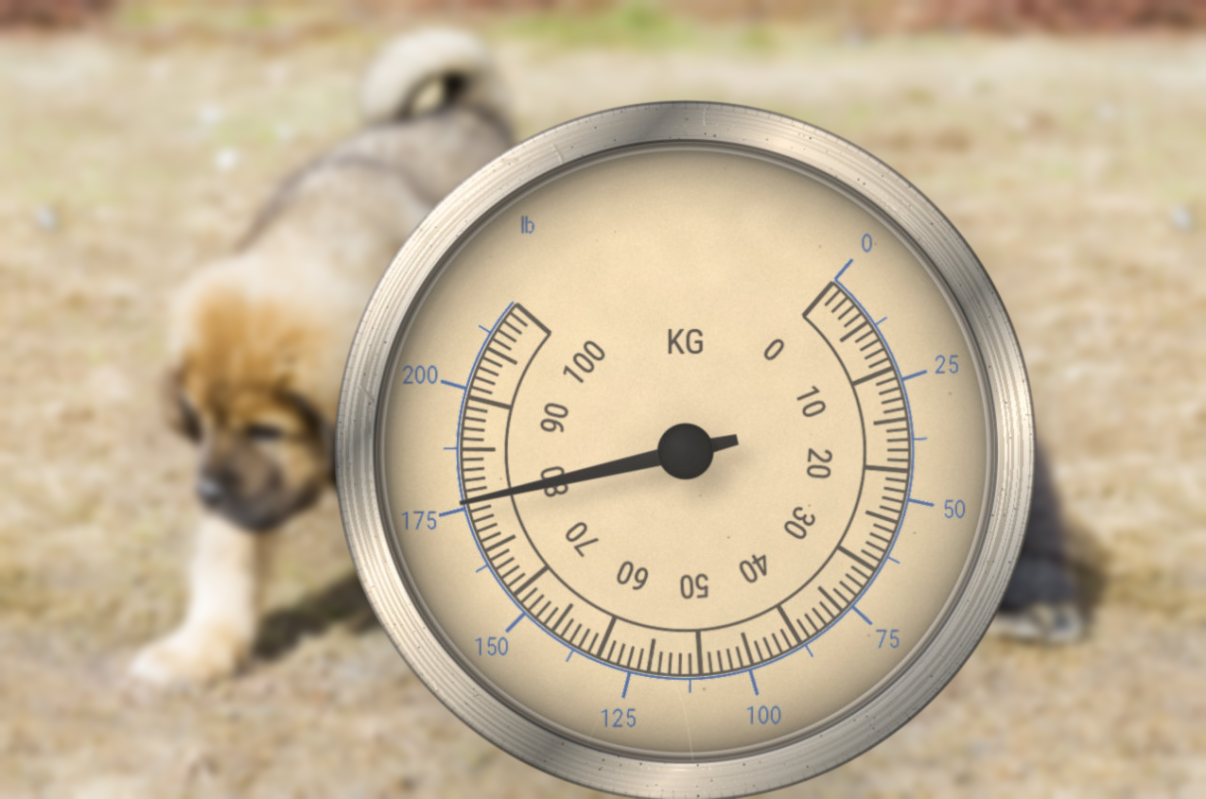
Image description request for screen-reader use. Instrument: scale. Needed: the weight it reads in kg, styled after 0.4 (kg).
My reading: 80 (kg)
